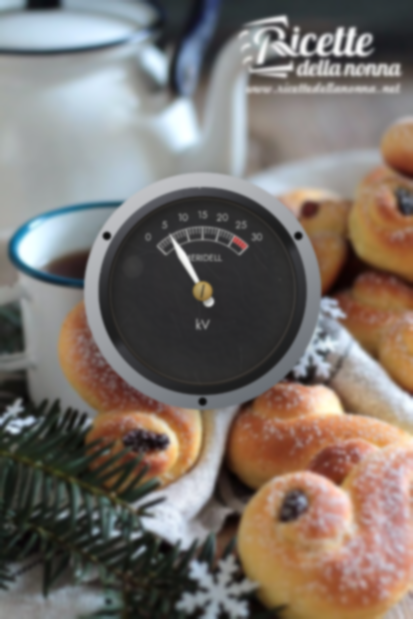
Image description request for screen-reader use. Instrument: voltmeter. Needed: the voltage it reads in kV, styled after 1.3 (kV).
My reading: 5 (kV)
